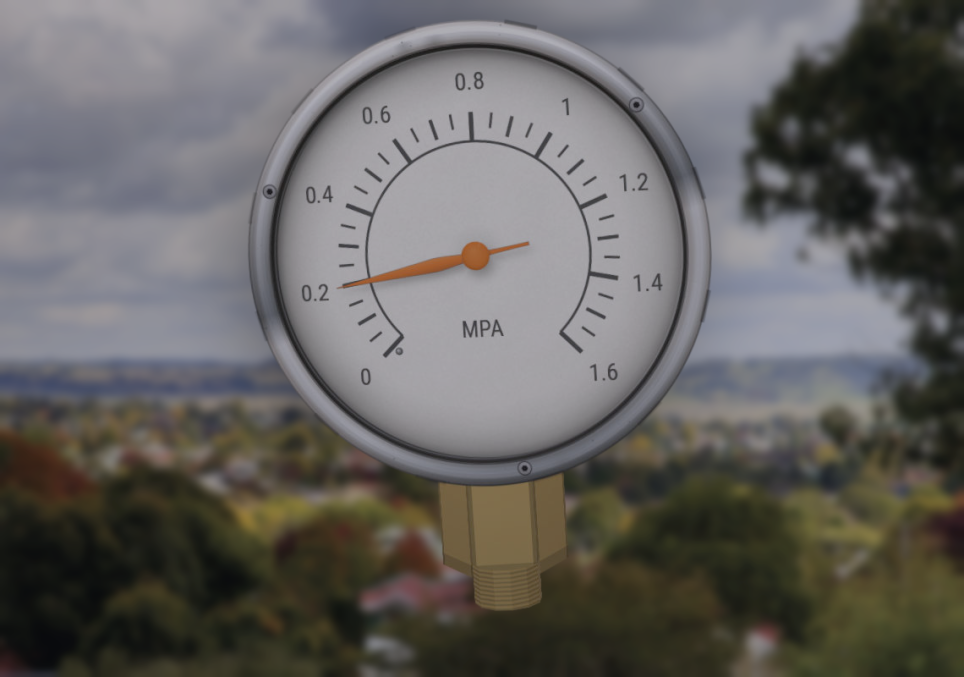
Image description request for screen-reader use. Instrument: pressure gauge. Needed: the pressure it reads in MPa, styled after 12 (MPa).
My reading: 0.2 (MPa)
